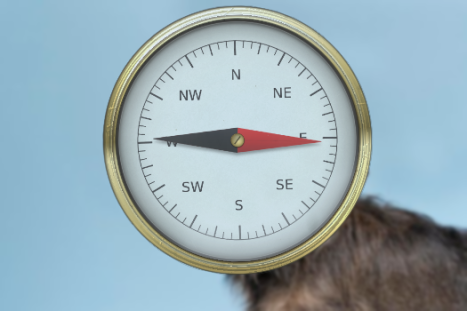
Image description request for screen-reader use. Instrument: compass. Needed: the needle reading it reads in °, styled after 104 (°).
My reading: 92.5 (°)
